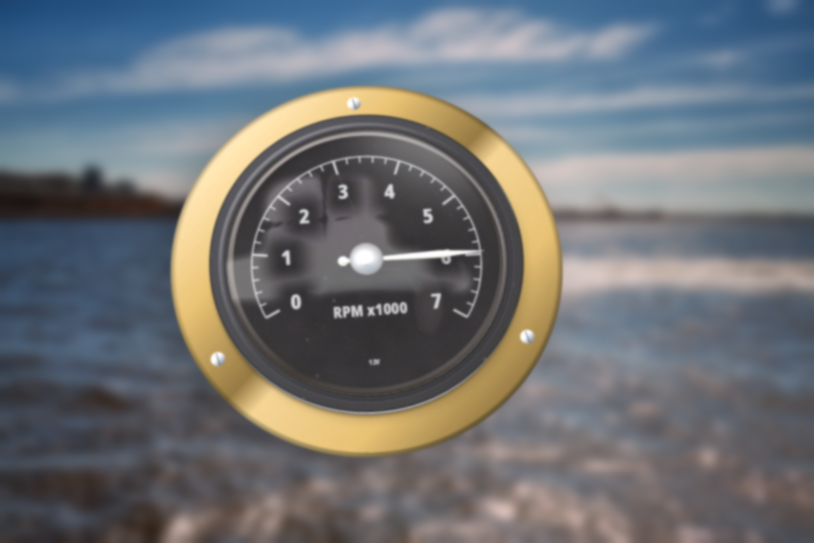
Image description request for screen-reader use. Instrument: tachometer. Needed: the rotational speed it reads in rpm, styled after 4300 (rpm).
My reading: 6000 (rpm)
